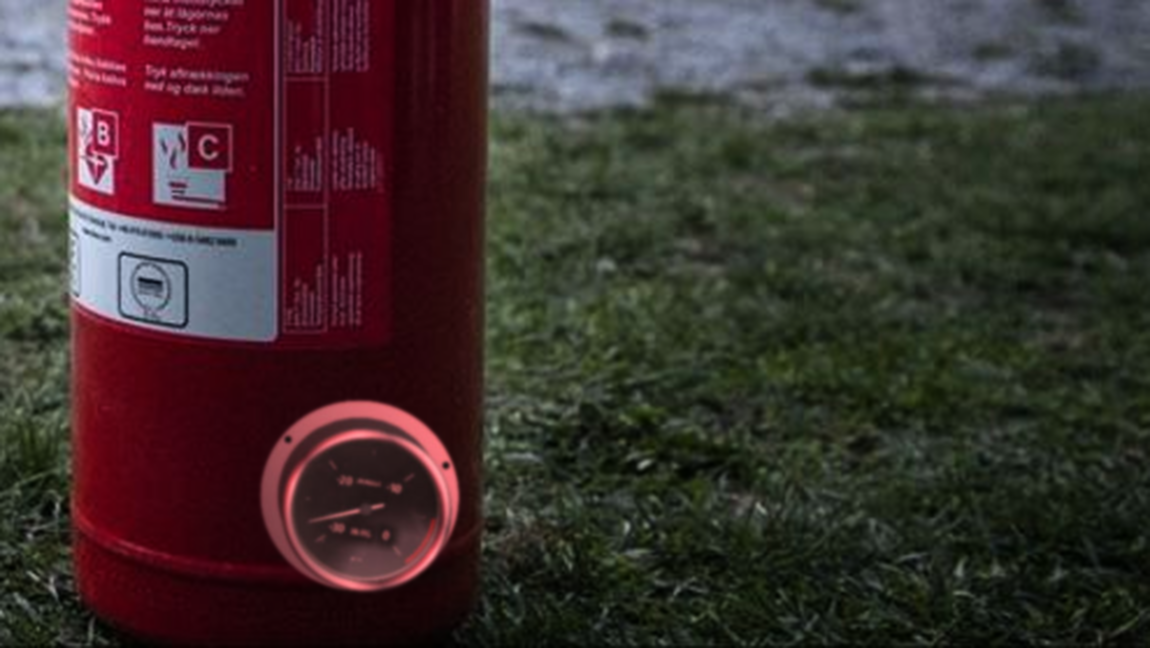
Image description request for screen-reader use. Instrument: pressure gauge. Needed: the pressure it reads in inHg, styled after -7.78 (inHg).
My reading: -27.5 (inHg)
